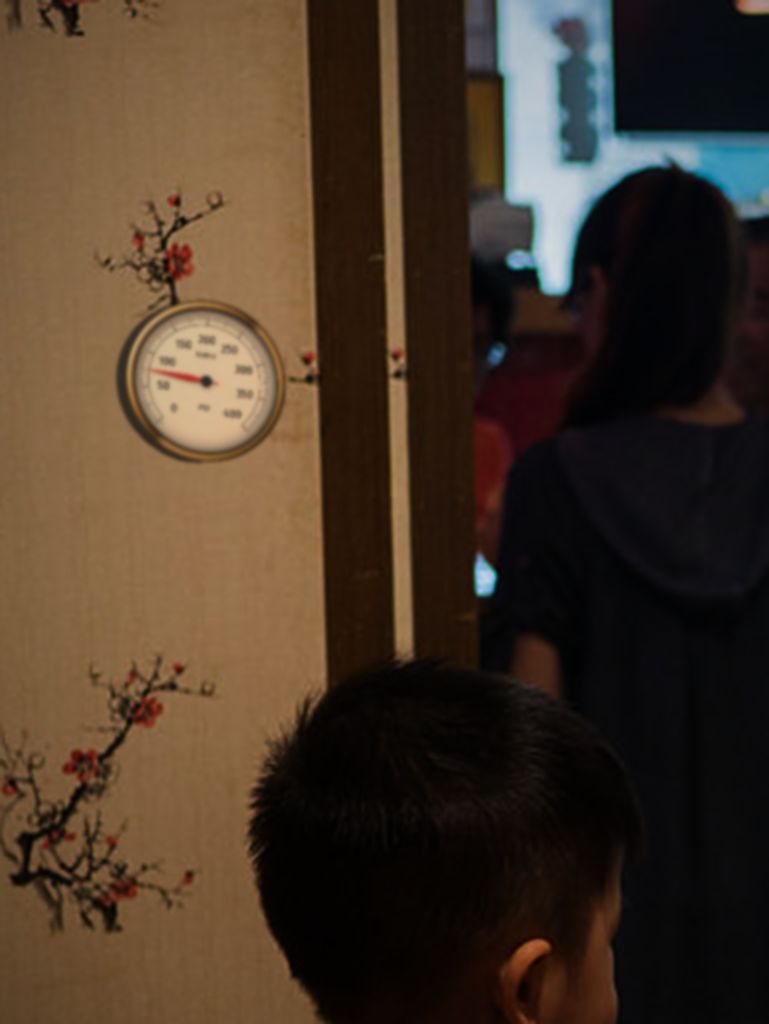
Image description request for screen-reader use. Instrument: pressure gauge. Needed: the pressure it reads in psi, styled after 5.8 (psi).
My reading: 75 (psi)
